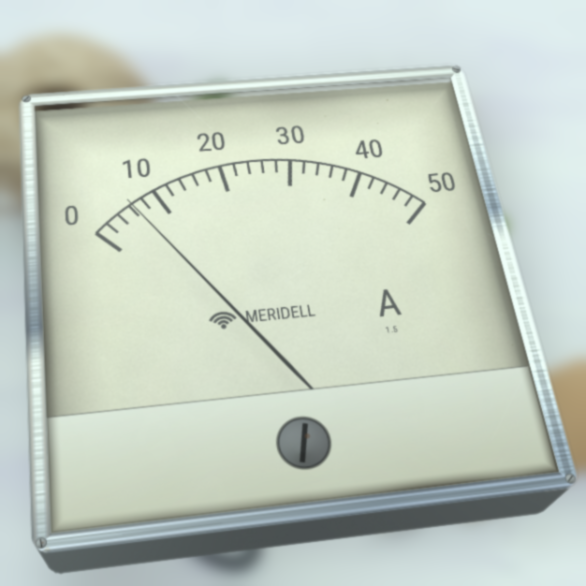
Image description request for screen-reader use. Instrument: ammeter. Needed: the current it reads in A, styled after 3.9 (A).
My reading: 6 (A)
